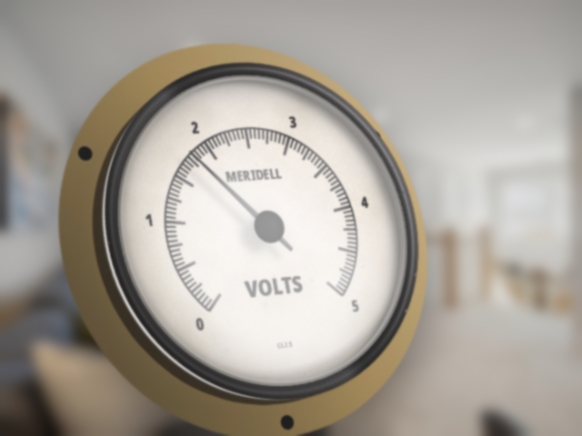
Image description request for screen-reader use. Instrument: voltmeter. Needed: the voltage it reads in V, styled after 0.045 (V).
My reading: 1.75 (V)
